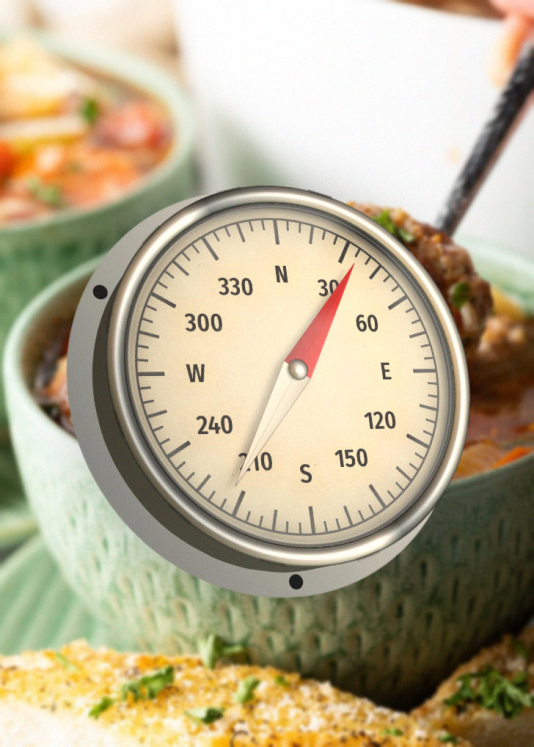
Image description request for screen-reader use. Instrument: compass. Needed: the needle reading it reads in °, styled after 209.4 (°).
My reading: 35 (°)
